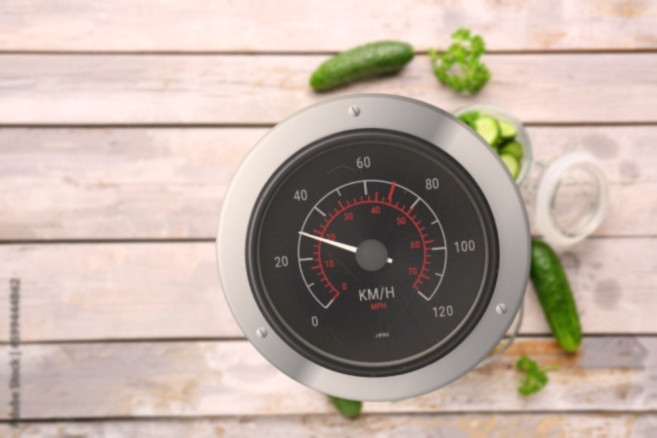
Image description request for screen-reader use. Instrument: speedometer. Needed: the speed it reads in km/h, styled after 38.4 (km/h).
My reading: 30 (km/h)
